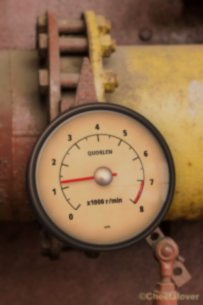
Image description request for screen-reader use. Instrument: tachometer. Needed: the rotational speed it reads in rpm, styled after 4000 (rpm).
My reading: 1250 (rpm)
